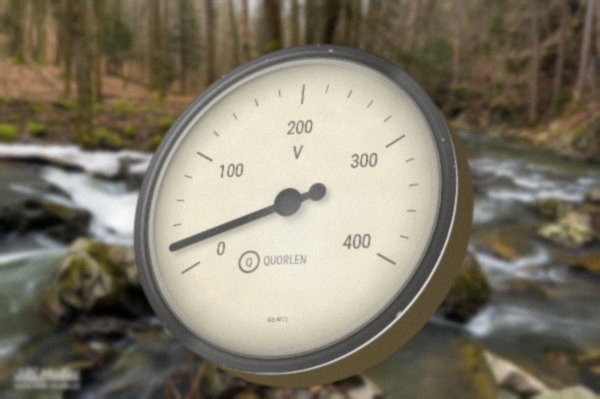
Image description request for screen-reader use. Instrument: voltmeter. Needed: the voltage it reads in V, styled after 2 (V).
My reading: 20 (V)
